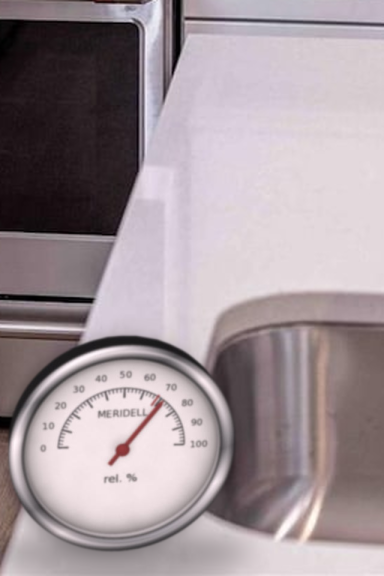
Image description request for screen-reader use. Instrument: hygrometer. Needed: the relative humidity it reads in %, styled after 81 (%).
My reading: 70 (%)
